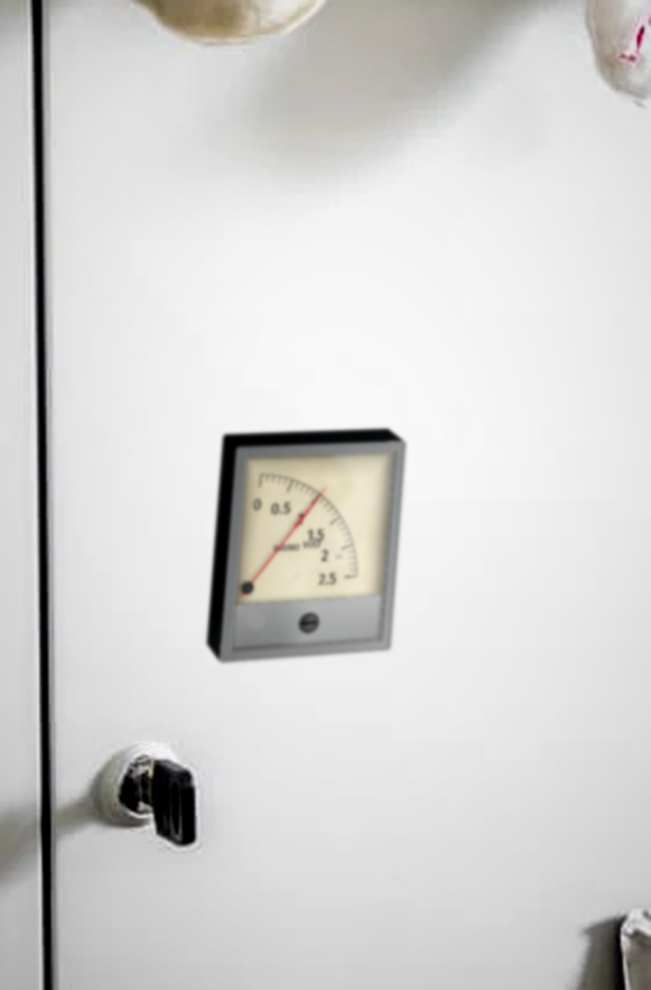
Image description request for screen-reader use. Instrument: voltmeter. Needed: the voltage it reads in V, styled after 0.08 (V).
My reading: 1 (V)
